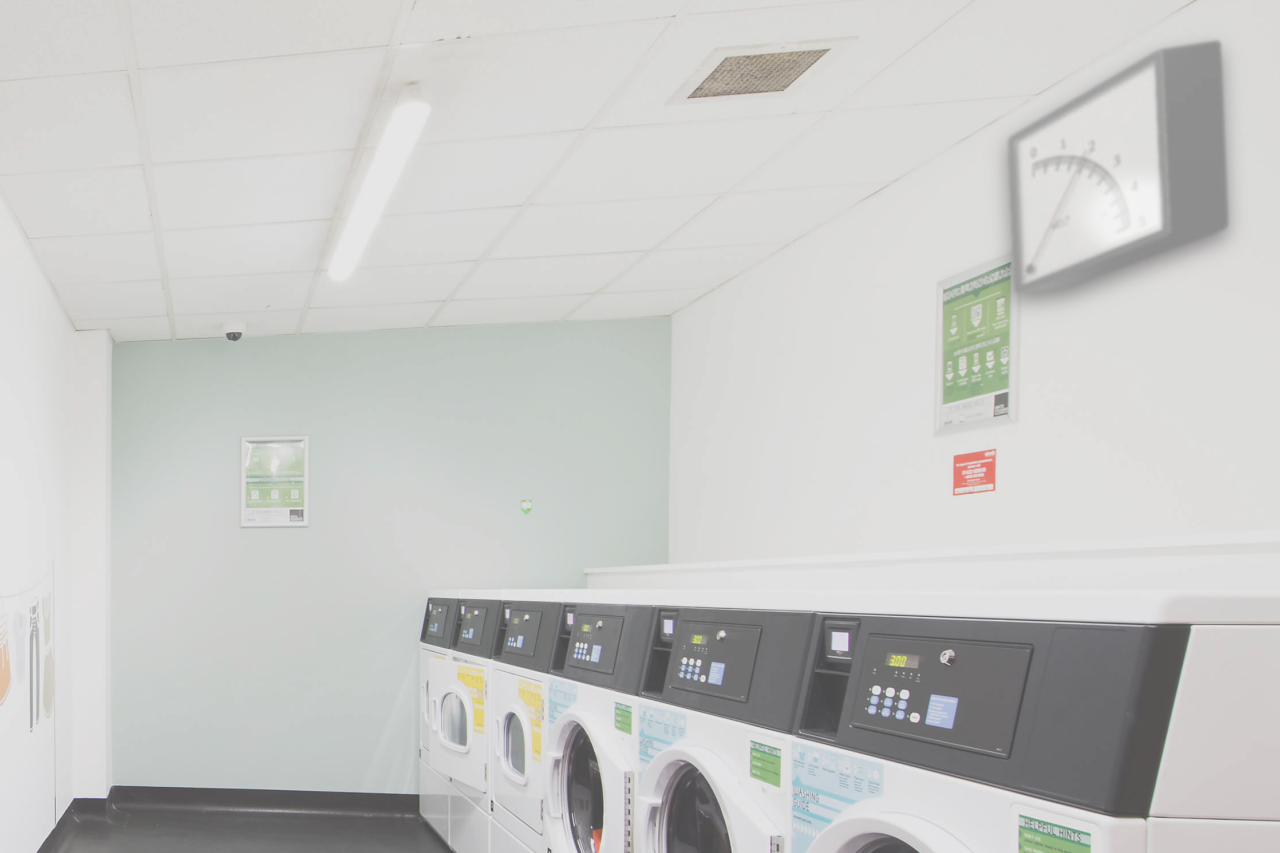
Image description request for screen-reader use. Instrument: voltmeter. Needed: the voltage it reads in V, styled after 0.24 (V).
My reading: 2 (V)
